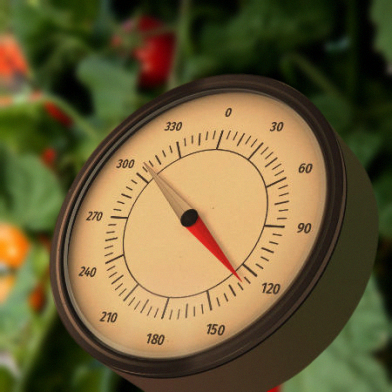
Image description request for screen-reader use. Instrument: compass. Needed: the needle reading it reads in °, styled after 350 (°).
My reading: 127.5 (°)
